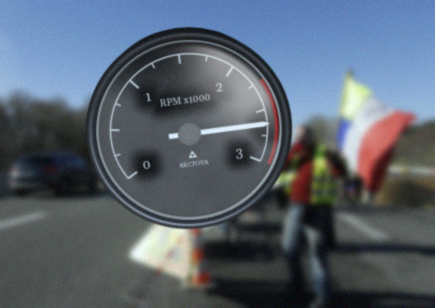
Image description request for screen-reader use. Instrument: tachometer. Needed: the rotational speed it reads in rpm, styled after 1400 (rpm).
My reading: 2625 (rpm)
